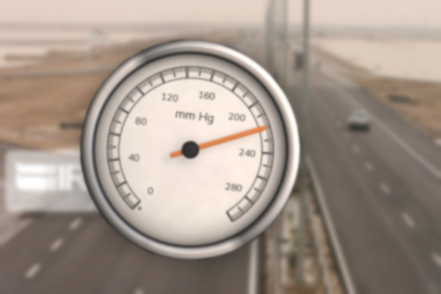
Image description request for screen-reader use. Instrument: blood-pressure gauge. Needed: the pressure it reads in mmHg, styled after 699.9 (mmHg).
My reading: 220 (mmHg)
